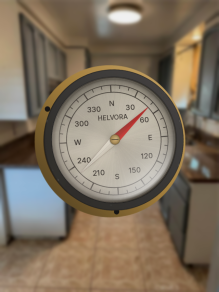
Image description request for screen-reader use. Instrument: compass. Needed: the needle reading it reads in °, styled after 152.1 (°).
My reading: 50 (°)
